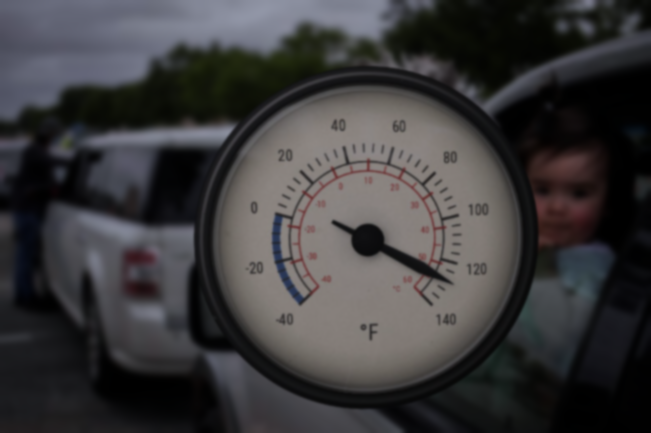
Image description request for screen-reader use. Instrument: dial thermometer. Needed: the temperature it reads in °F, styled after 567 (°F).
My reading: 128 (°F)
